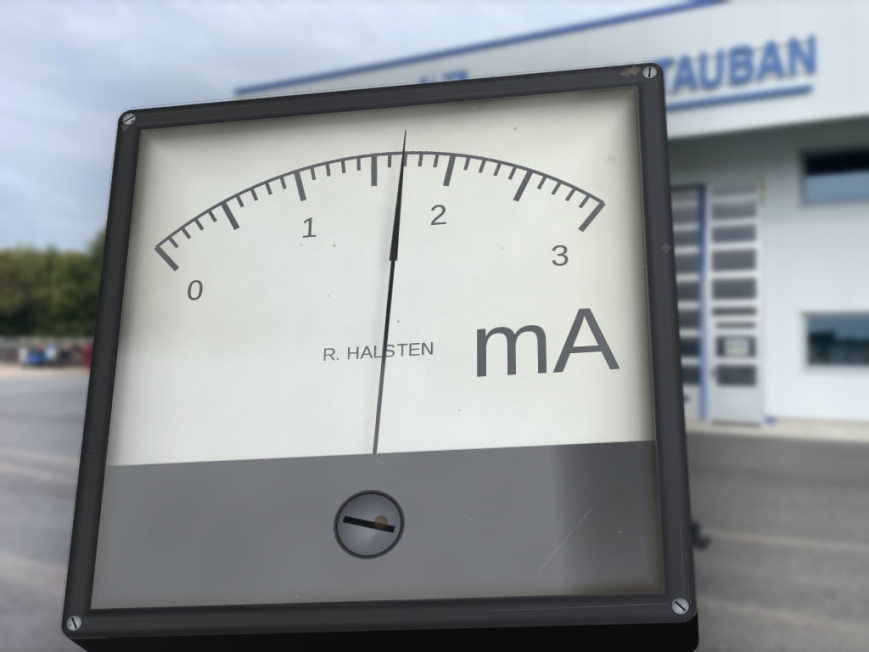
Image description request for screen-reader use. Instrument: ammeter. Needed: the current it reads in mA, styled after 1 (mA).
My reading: 1.7 (mA)
